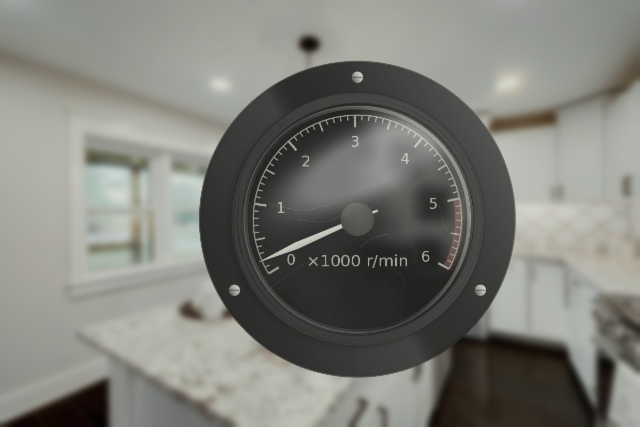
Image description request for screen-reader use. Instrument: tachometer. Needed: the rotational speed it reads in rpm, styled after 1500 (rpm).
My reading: 200 (rpm)
